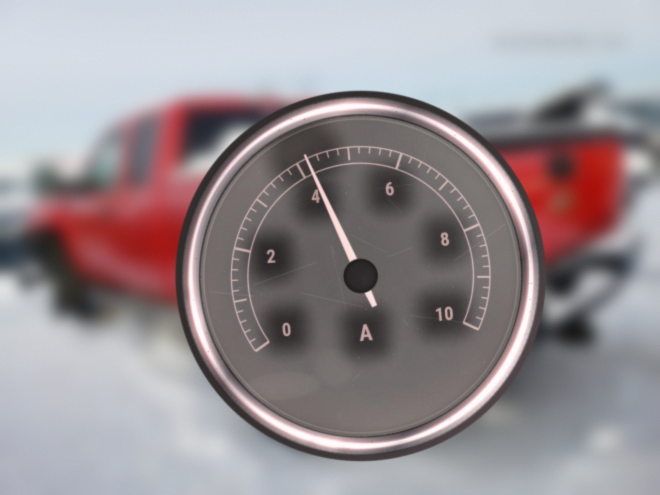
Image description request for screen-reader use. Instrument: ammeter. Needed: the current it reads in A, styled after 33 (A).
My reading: 4.2 (A)
